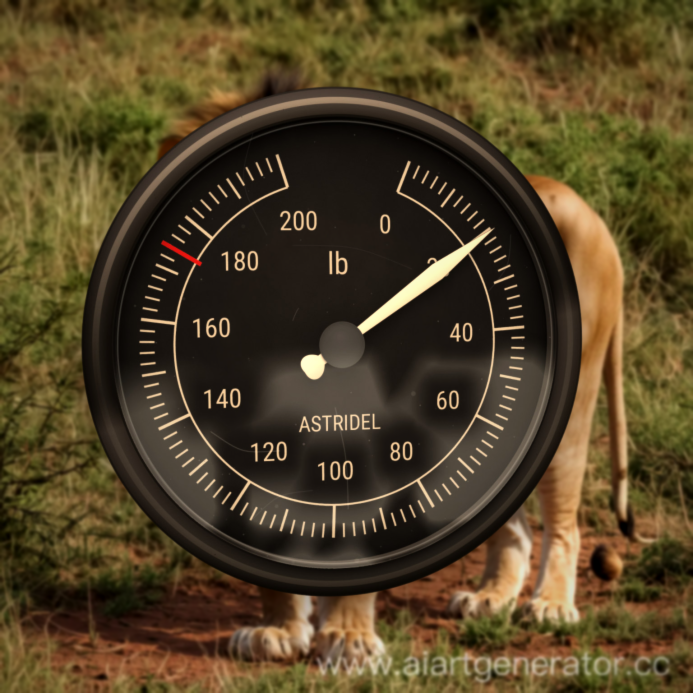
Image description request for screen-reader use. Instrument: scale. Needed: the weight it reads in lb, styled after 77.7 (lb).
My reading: 20 (lb)
